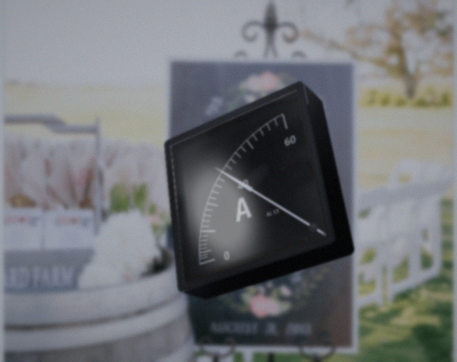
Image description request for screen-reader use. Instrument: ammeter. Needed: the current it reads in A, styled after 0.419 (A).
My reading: 40 (A)
